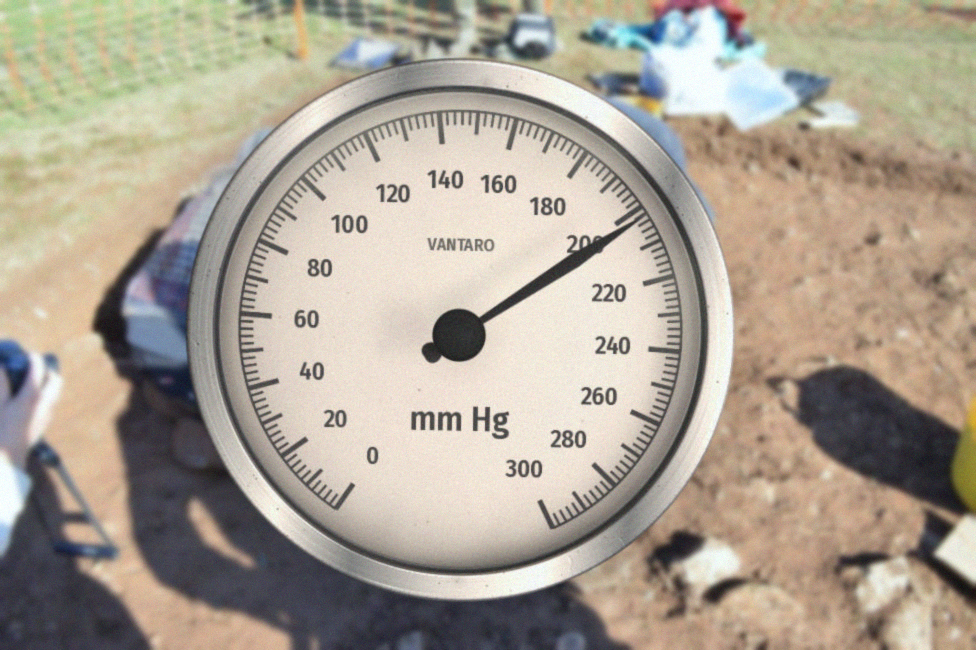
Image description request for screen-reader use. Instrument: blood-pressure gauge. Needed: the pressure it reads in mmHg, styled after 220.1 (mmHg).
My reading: 202 (mmHg)
